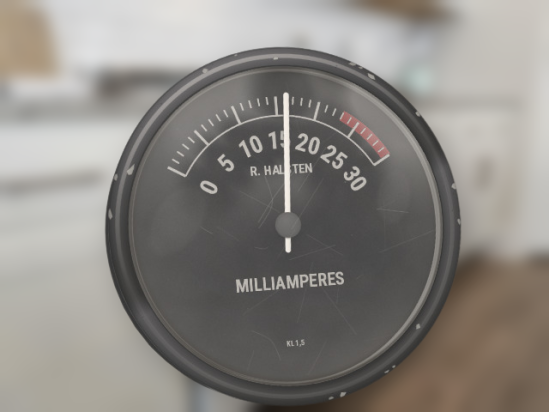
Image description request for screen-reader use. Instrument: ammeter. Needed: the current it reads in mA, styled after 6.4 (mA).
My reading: 16 (mA)
